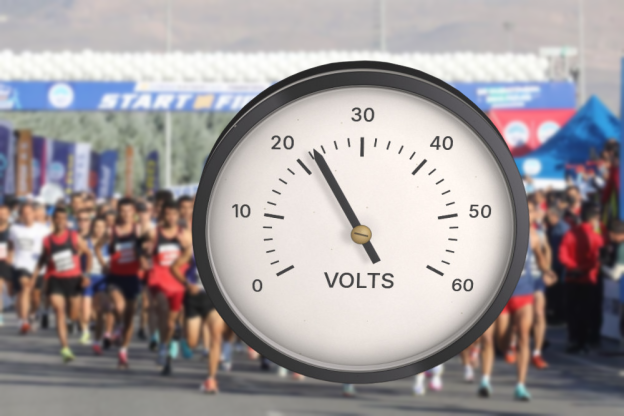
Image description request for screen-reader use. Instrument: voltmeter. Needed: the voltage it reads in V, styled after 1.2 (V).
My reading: 23 (V)
